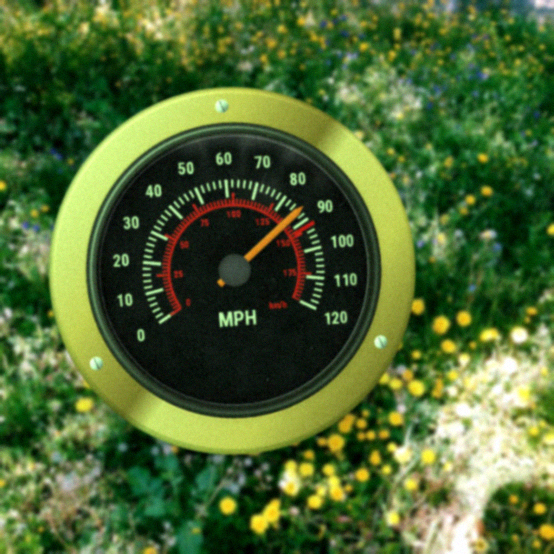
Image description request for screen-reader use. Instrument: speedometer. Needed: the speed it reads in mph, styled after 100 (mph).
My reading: 86 (mph)
